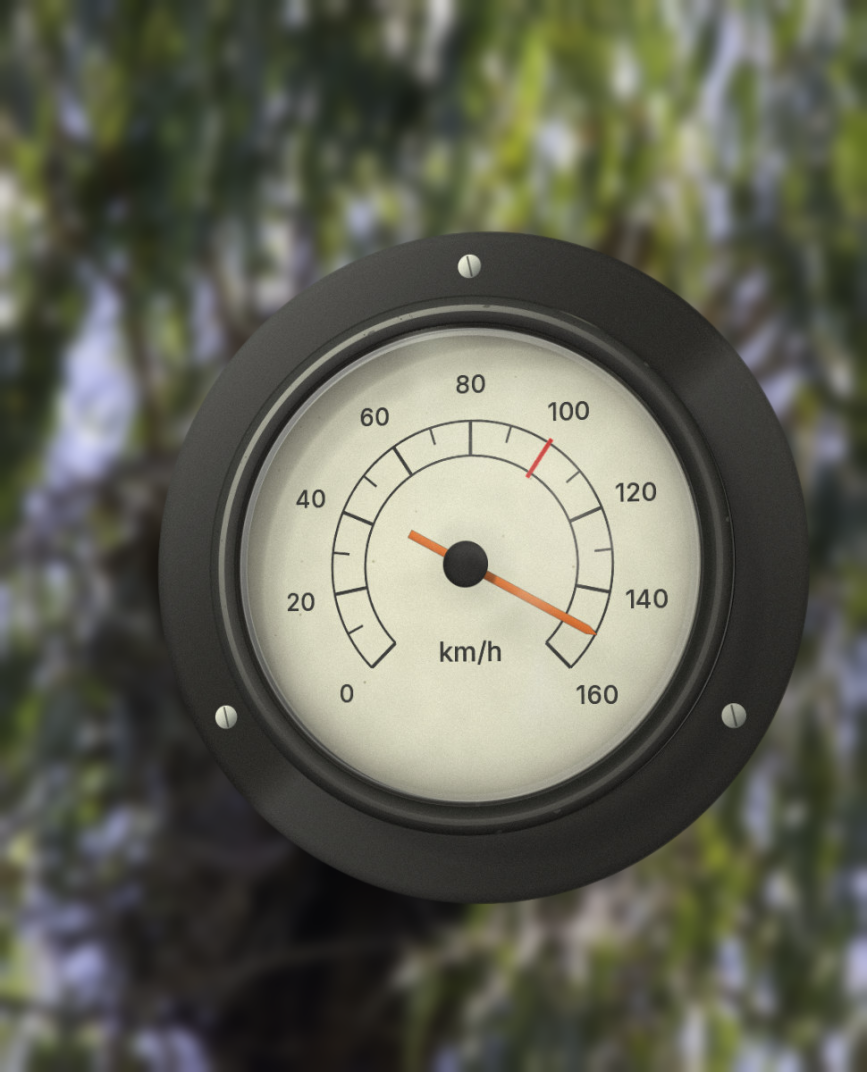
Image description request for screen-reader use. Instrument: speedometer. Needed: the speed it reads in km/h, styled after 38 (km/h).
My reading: 150 (km/h)
